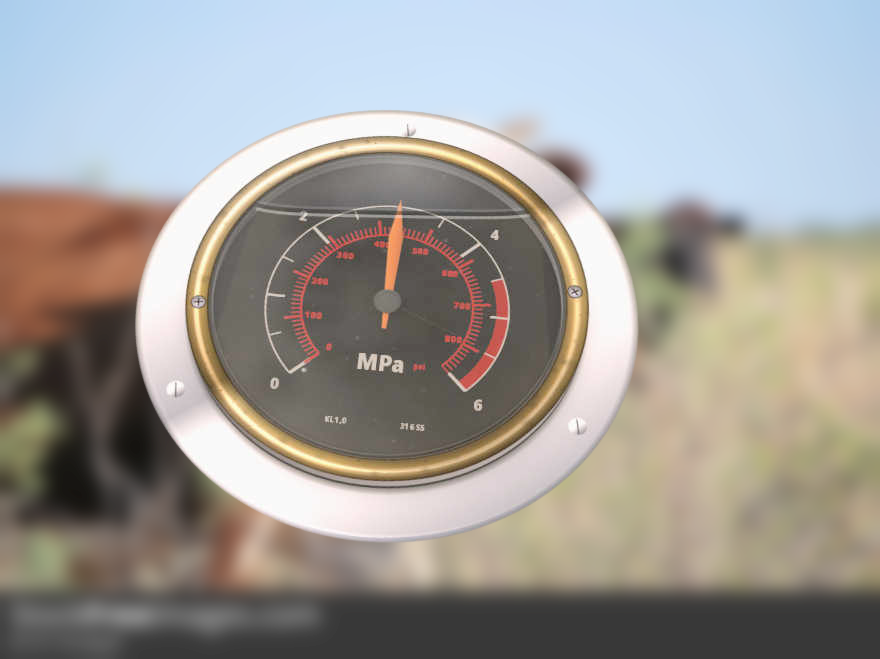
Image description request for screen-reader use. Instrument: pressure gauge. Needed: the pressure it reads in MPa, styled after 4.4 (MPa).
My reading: 3 (MPa)
